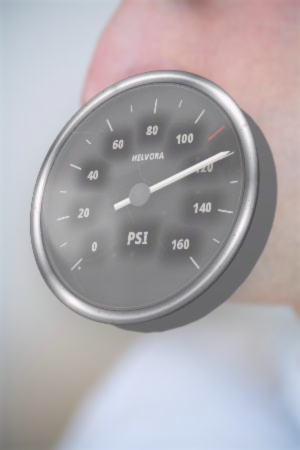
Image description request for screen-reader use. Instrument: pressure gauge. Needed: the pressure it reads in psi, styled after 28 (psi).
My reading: 120 (psi)
